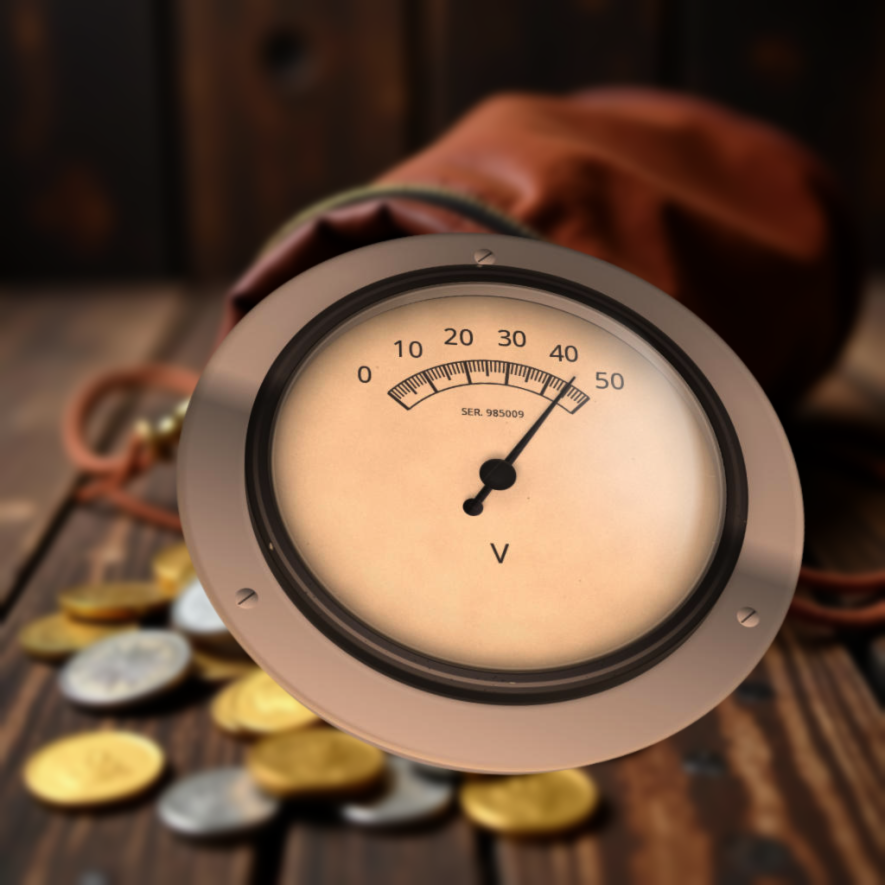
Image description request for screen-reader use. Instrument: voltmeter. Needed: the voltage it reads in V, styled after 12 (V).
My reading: 45 (V)
